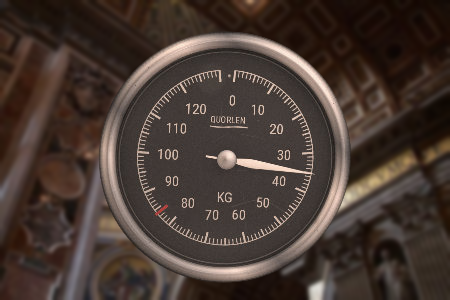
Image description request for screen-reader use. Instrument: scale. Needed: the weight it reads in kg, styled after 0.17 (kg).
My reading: 35 (kg)
